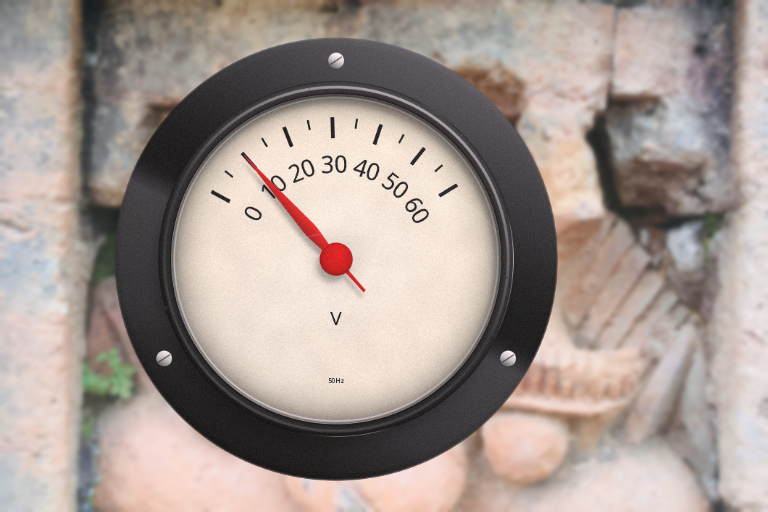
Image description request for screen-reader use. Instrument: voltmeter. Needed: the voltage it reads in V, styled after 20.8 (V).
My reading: 10 (V)
